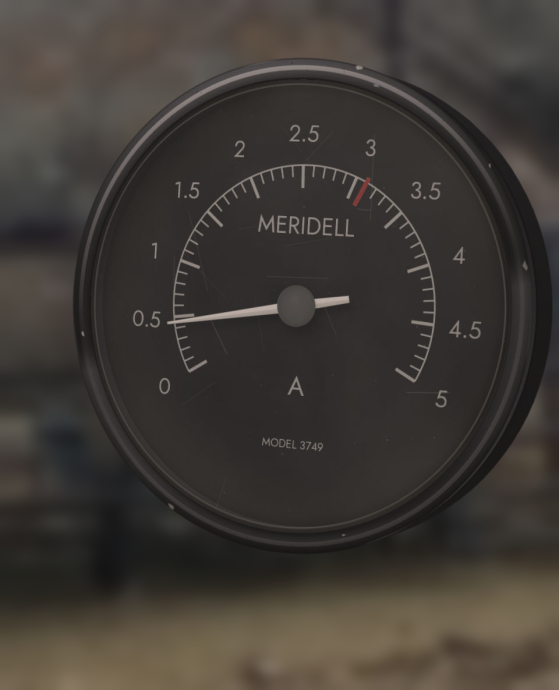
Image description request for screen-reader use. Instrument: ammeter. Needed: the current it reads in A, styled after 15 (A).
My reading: 0.45 (A)
